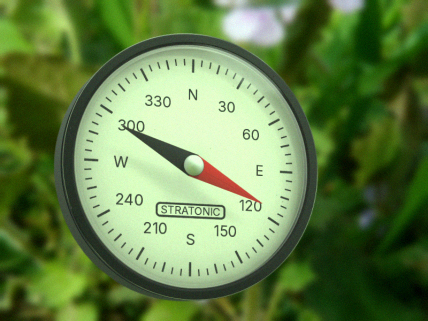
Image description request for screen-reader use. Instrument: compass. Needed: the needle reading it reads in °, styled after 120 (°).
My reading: 115 (°)
